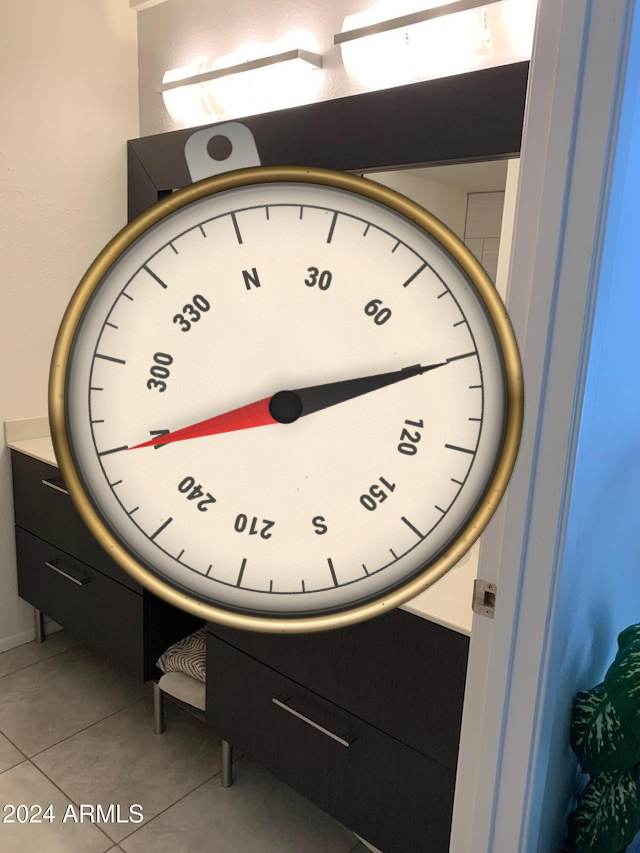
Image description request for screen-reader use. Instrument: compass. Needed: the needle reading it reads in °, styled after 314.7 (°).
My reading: 270 (°)
